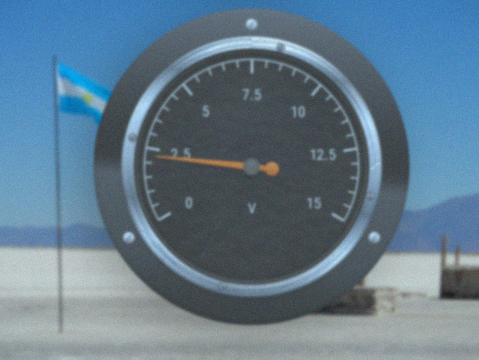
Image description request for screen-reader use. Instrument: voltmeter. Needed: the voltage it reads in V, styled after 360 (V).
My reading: 2.25 (V)
